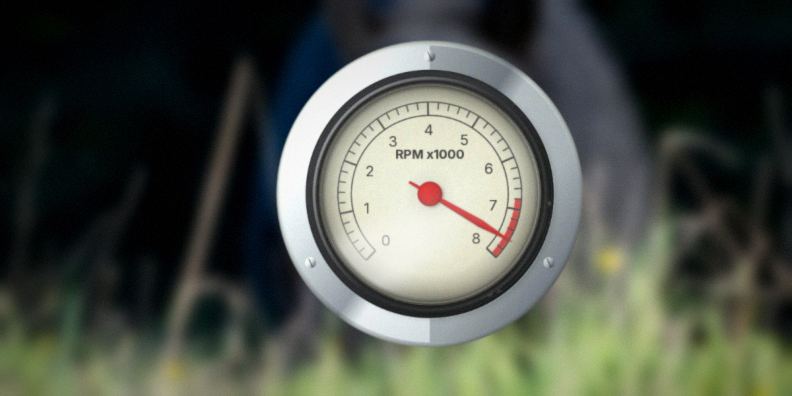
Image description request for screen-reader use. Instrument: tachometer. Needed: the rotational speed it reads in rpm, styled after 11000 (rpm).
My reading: 7600 (rpm)
